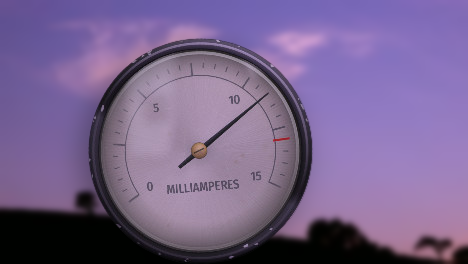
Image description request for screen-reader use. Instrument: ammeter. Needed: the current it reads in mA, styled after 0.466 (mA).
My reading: 11 (mA)
